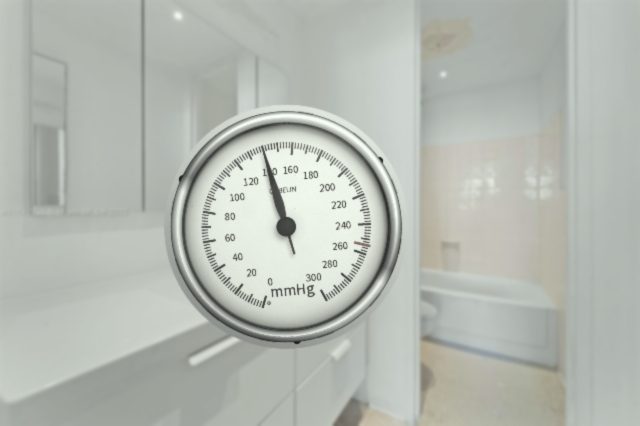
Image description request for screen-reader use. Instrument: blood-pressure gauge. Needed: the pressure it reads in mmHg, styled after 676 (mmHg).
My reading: 140 (mmHg)
